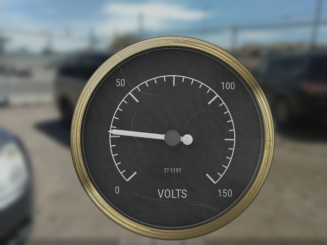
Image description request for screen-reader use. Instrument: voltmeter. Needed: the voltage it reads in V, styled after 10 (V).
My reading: 27.5 (V)
